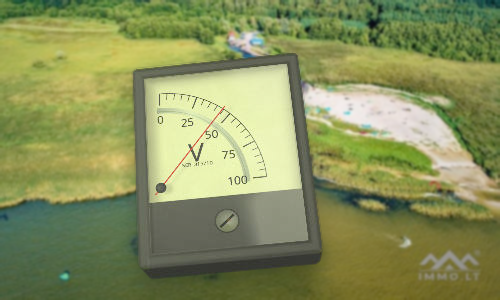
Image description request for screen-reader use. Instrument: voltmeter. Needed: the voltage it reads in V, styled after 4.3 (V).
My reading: 45 (V)
